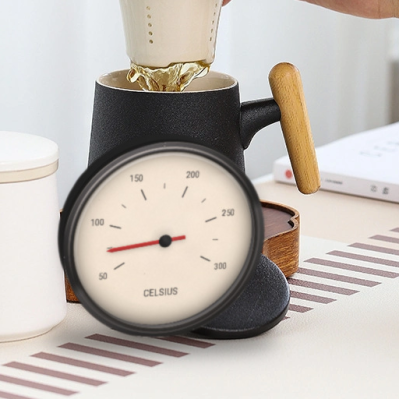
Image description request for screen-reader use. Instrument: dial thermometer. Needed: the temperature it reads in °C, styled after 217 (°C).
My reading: 75 (°C)
